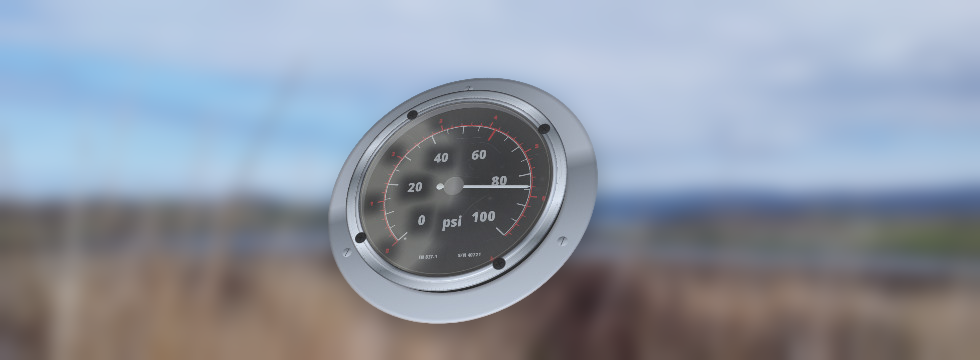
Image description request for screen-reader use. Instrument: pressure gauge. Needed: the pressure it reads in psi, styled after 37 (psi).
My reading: 85 (psi)
